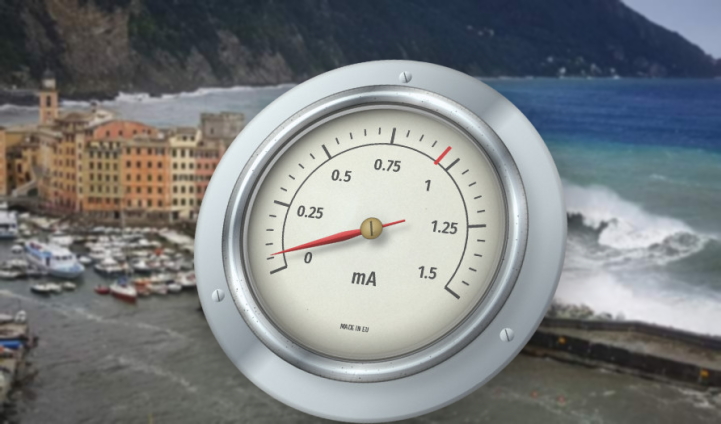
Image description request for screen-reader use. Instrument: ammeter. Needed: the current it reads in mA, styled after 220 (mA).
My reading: 0.05 (mA)
